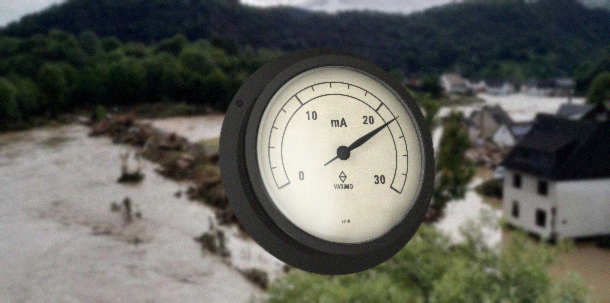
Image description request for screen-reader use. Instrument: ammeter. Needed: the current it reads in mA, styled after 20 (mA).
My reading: 22 (mA)
